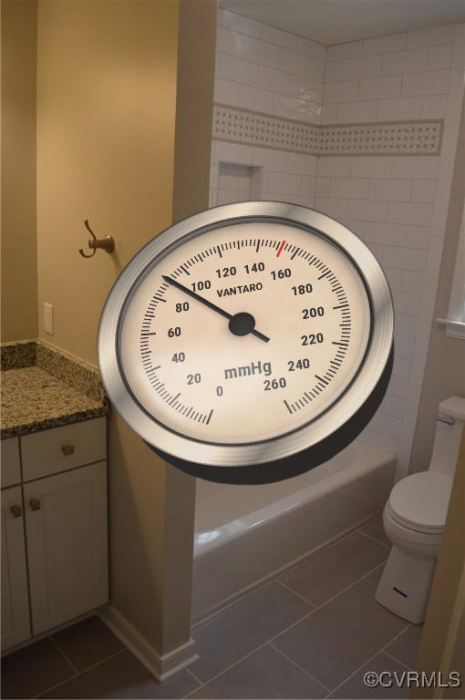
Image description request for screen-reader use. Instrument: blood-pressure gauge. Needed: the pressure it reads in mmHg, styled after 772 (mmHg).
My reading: 90 (mmHg)
